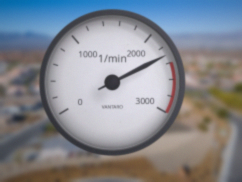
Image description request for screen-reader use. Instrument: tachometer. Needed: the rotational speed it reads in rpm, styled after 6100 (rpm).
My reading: 2300 (rpm)
